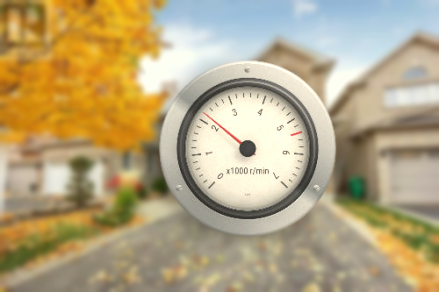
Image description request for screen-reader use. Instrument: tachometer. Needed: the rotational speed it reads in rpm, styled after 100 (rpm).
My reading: 2200 (rpm)
